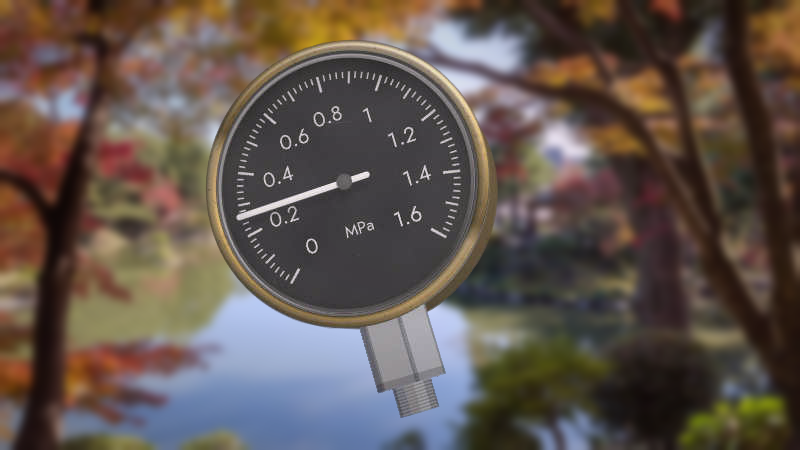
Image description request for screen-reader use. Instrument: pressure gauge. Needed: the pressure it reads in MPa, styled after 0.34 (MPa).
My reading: 0.26 (MPa)
